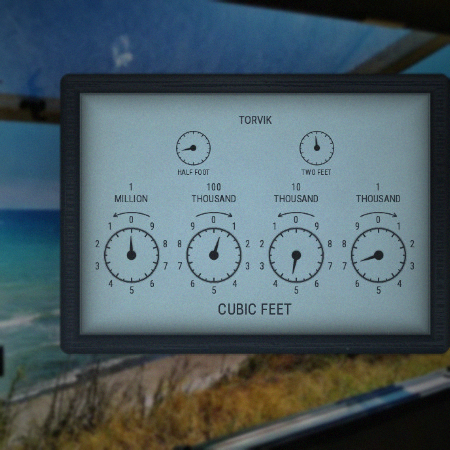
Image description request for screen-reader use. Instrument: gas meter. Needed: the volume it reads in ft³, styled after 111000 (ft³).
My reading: 4700 (ft³)
